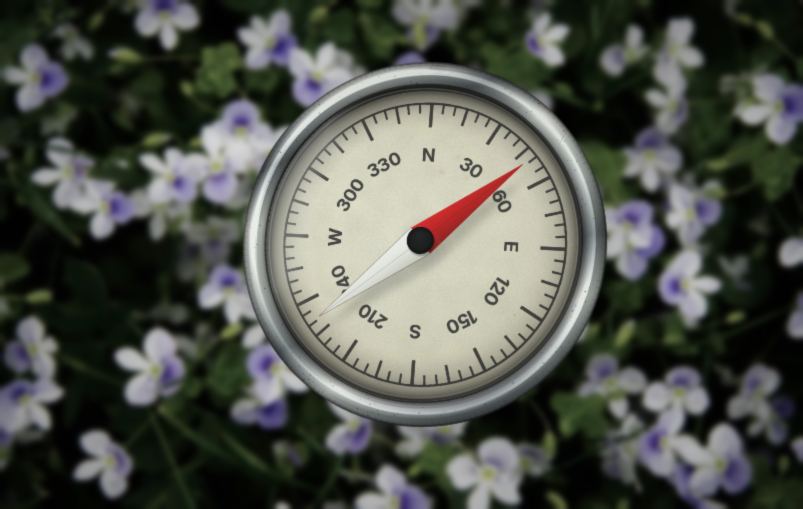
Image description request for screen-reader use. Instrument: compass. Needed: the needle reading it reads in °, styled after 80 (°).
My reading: 50 (°)
